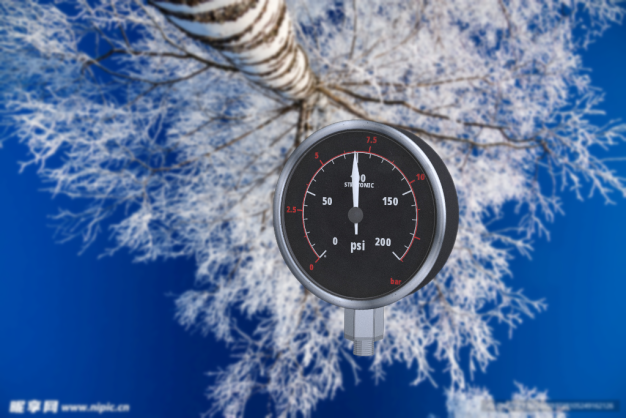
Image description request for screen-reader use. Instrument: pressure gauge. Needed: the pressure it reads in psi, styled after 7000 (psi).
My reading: 100 (psi)
